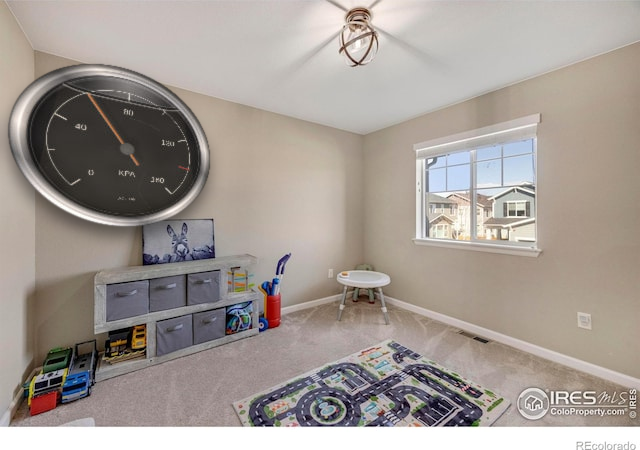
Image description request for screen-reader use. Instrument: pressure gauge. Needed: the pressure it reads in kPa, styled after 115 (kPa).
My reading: 60 (kPa)
